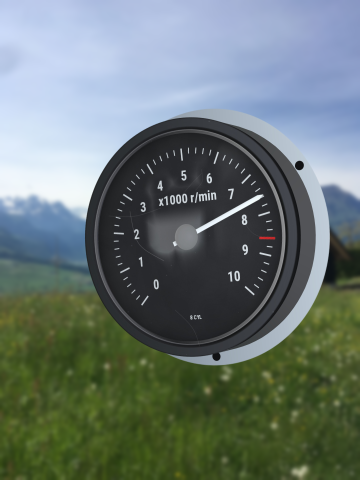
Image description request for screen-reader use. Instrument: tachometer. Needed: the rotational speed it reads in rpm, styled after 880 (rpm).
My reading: 7600 (rpm)
